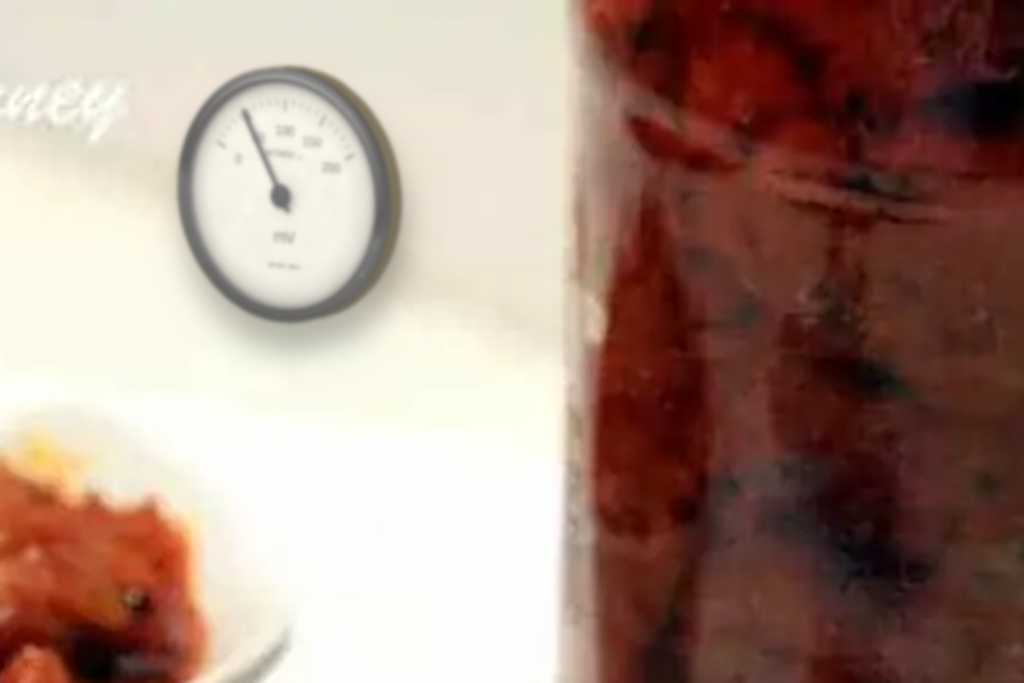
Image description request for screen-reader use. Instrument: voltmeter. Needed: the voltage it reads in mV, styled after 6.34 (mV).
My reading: 50 (mV)
